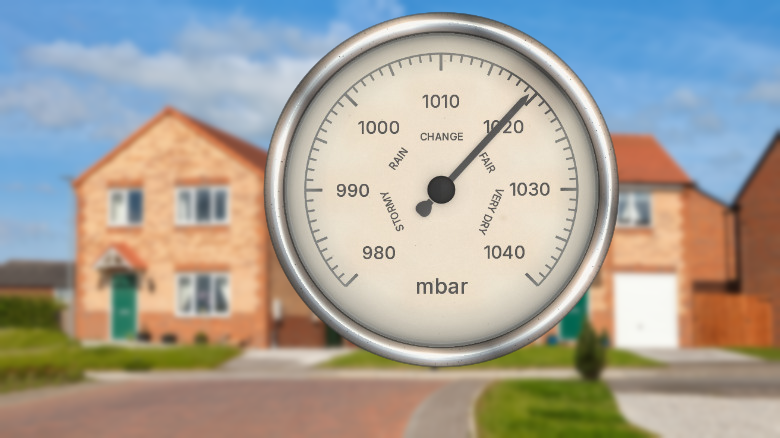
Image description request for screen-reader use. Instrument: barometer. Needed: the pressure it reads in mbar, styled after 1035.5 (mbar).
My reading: 1019.5 (mbar)
